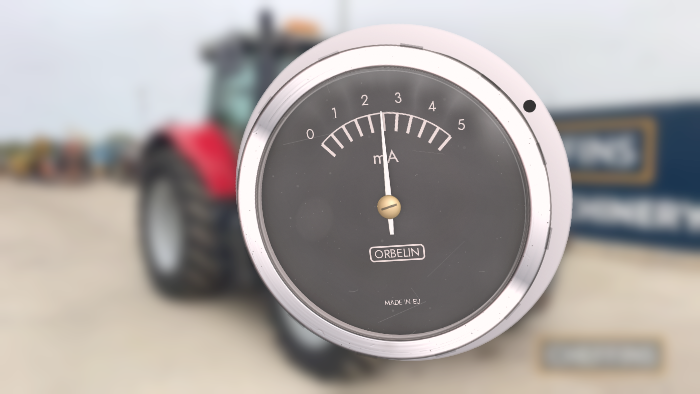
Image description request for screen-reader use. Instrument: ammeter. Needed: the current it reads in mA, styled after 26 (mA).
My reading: 2.5 (mA)
